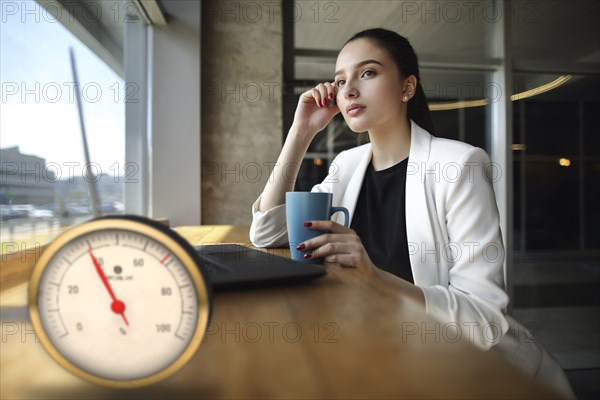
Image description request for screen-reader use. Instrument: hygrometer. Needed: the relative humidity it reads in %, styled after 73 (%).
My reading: 40 (%)
